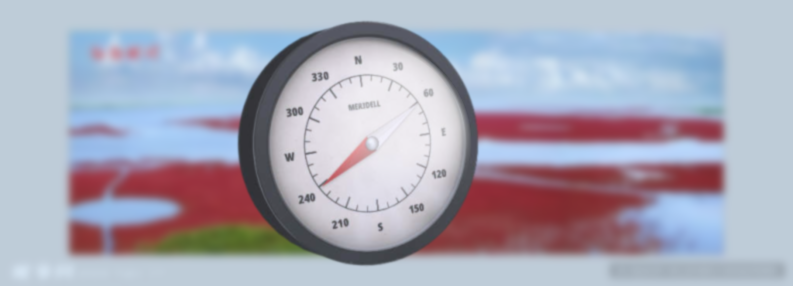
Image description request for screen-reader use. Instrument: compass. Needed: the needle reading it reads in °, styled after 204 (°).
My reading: 240 (°)
